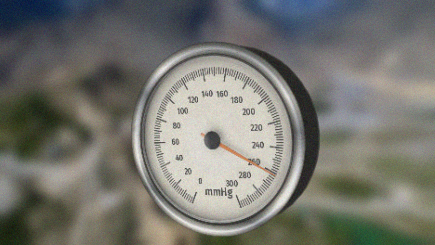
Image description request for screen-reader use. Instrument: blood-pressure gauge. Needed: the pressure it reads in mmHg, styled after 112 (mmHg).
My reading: 260 (mmHg)
